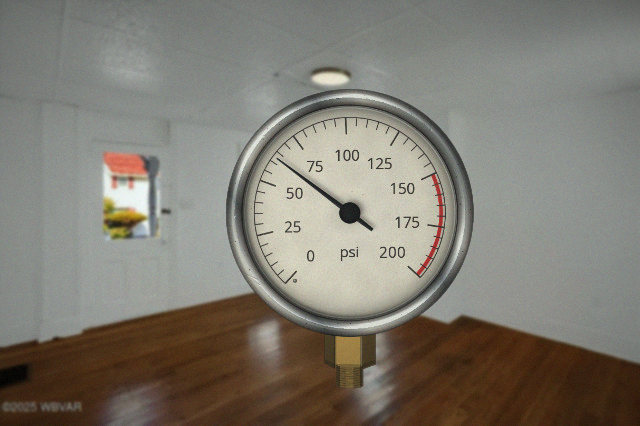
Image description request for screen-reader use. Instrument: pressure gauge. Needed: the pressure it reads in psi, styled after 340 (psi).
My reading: 62.5 (psi)
